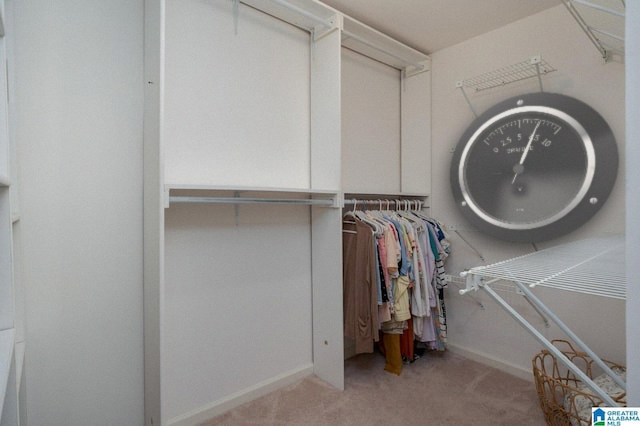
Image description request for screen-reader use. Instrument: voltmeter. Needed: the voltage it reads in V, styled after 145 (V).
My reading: 7.5 (V)
